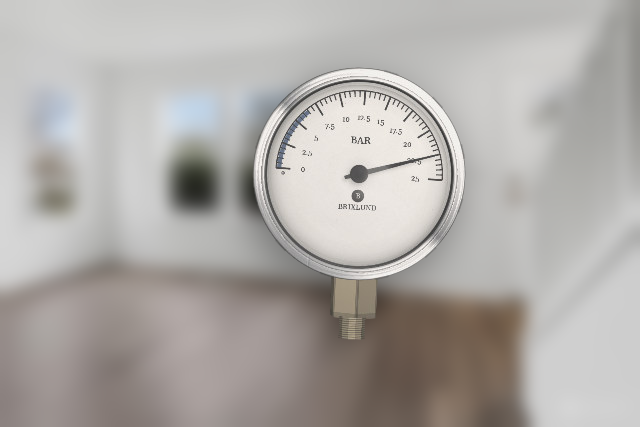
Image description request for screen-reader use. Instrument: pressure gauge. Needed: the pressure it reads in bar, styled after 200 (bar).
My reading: 22.5 (bar)
